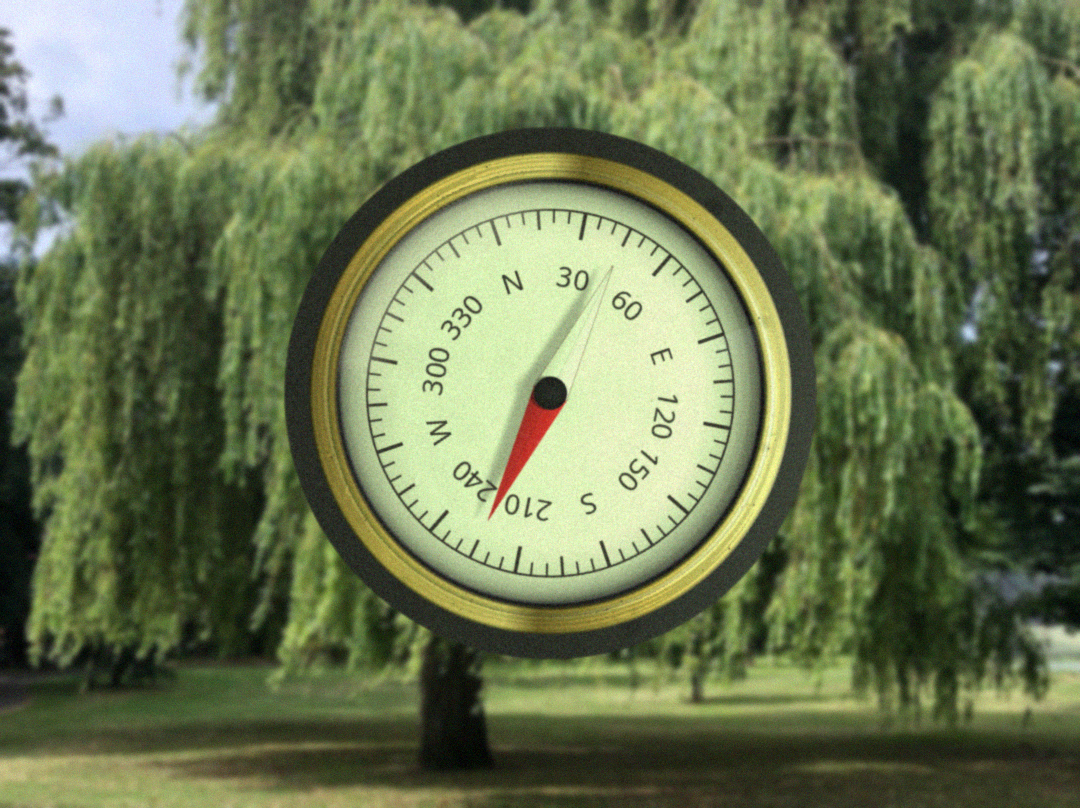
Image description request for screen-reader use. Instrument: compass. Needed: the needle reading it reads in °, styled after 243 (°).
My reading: 225 (°)
